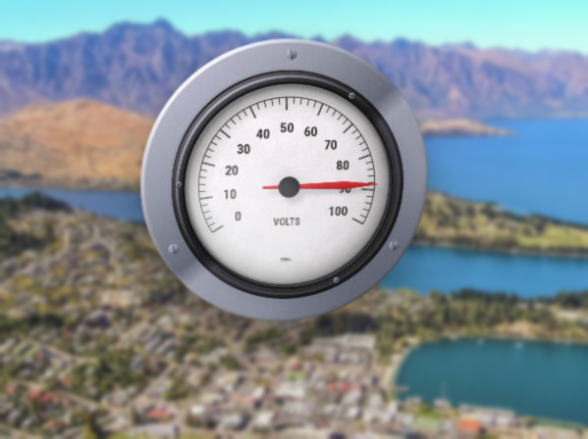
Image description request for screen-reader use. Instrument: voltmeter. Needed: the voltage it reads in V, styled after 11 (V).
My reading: 88 (V)
